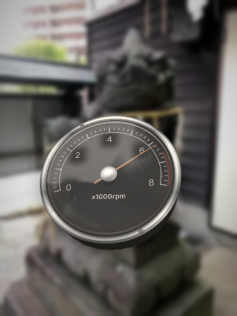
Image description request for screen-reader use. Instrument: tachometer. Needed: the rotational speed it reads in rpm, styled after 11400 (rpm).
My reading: 6200 (rpm)
